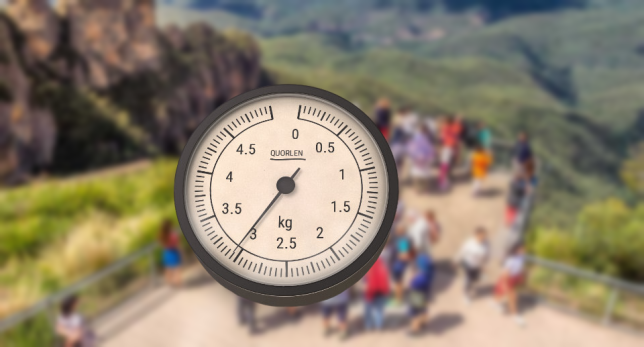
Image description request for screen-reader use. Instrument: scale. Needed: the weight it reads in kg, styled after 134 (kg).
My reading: 3.05 (kg)
